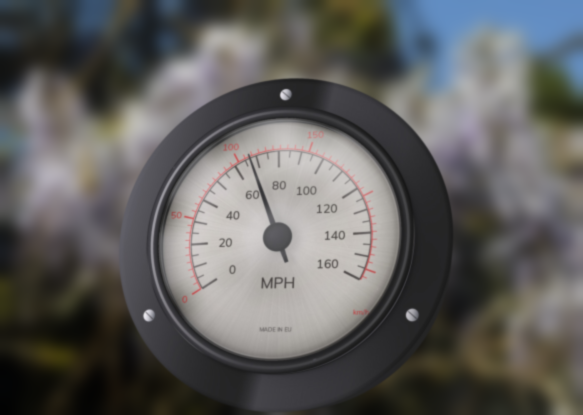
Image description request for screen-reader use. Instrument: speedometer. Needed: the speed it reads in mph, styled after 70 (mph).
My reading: 67.5 (mph)
